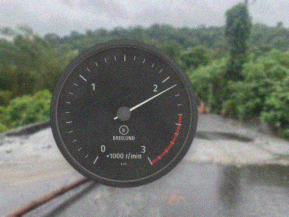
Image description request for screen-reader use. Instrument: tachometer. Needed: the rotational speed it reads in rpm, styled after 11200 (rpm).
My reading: 2100 (rpm)
